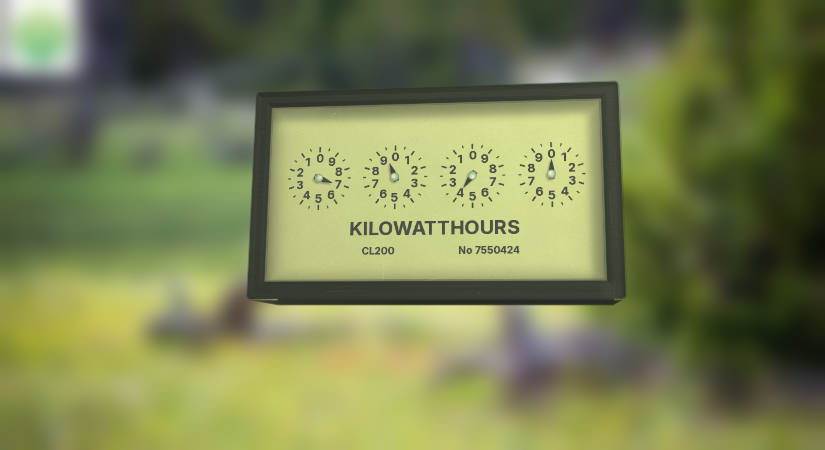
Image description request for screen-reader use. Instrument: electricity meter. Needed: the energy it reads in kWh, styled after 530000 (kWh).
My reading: 6940 (kWh)
